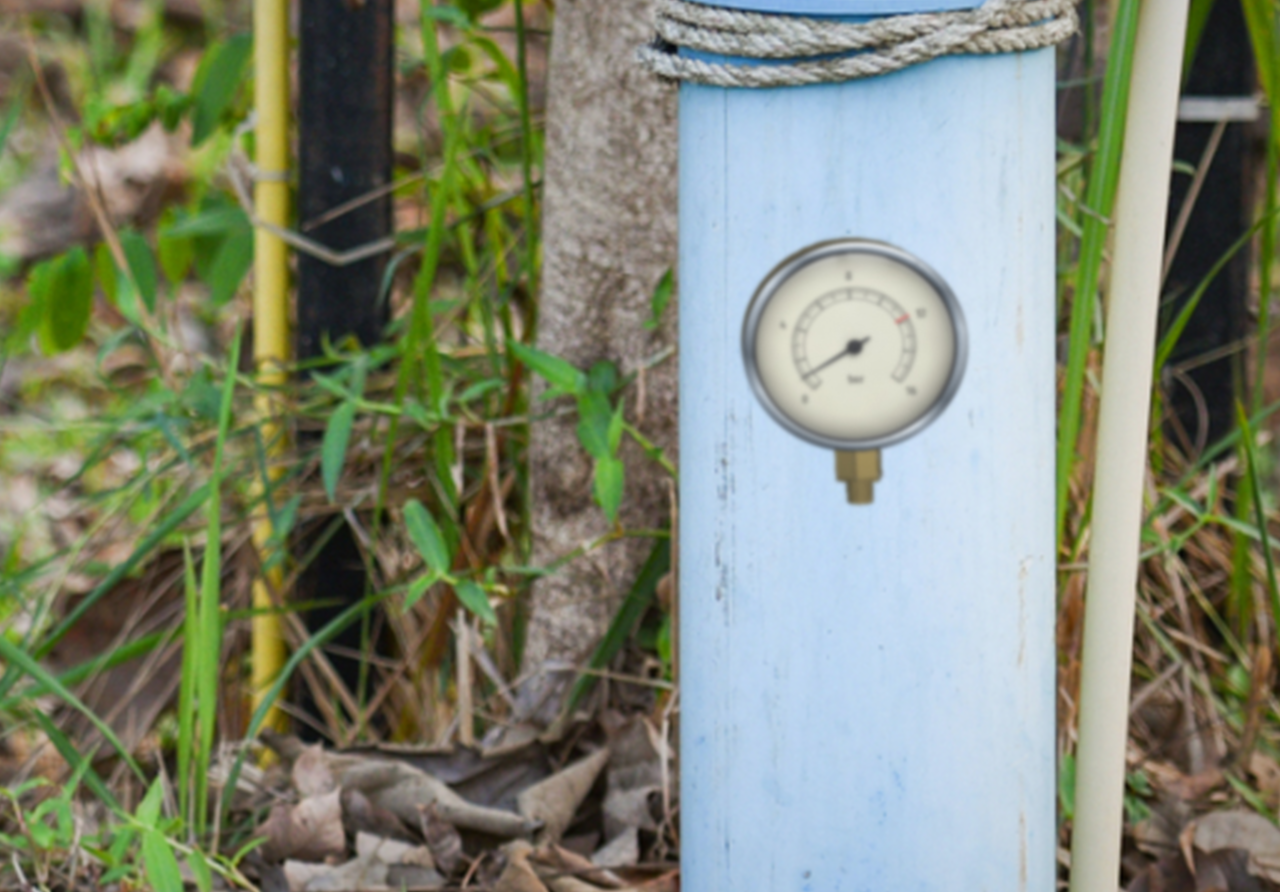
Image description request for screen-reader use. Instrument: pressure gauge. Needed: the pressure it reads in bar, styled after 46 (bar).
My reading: 1 (bar)
